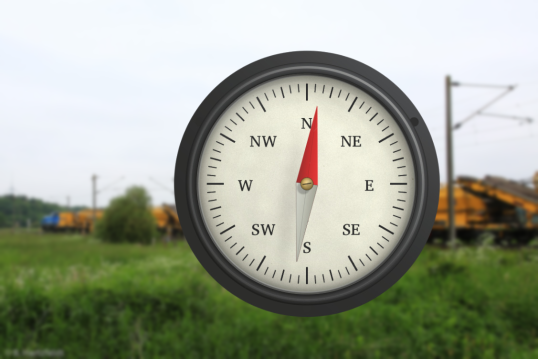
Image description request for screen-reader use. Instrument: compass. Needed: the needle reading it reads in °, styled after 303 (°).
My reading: 7.5 (°)
